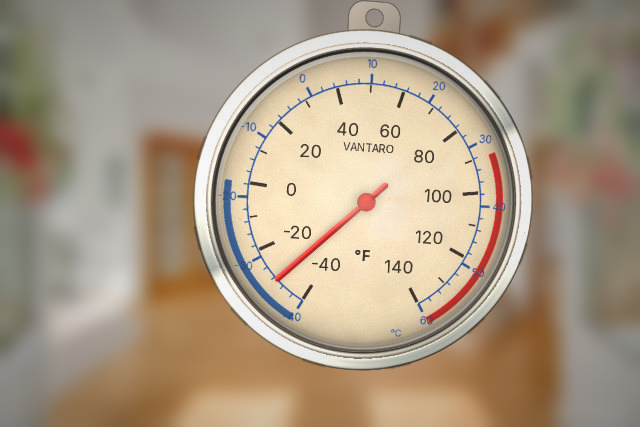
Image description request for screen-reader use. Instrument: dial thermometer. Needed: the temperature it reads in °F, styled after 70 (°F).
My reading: -30 (°F)
